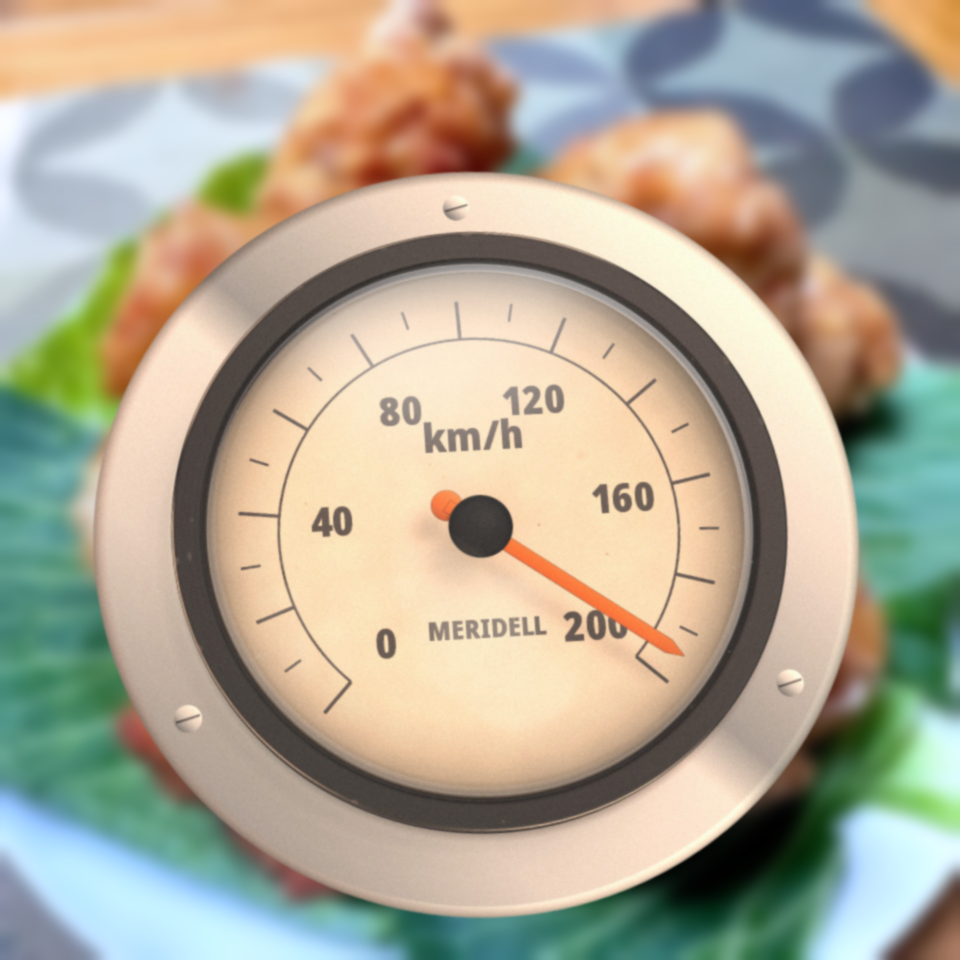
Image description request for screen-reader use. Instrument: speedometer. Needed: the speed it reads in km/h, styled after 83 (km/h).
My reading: 195 (km/h)
